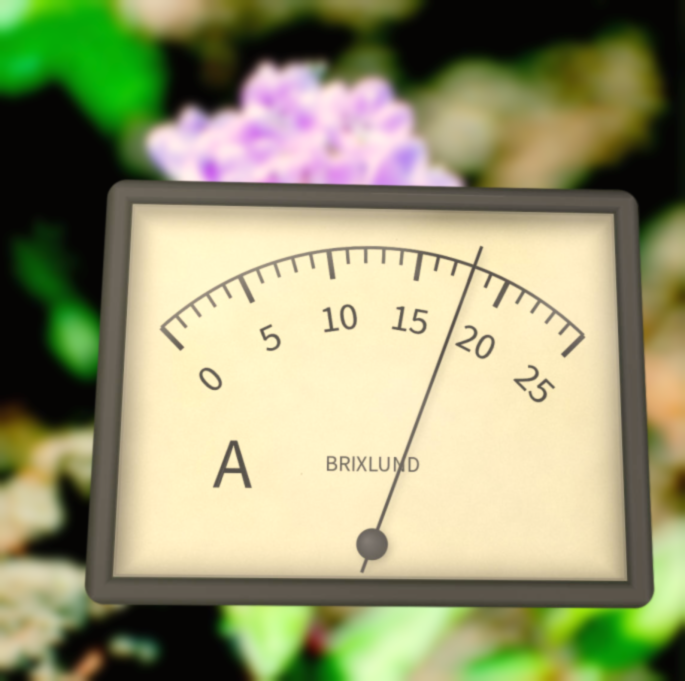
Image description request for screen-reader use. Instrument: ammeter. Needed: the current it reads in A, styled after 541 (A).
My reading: 18 (A)
